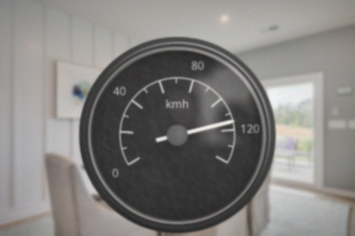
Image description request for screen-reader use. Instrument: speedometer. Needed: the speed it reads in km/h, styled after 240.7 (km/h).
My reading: 115 (km/h)
